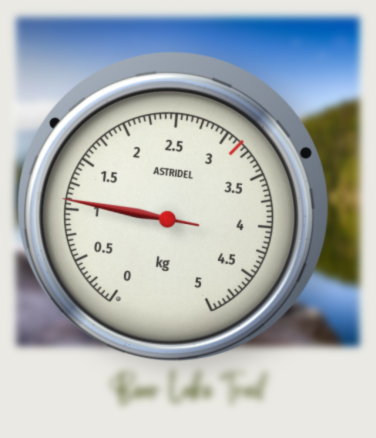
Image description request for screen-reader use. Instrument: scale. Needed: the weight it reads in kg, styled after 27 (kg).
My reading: 1.1 (kg)
